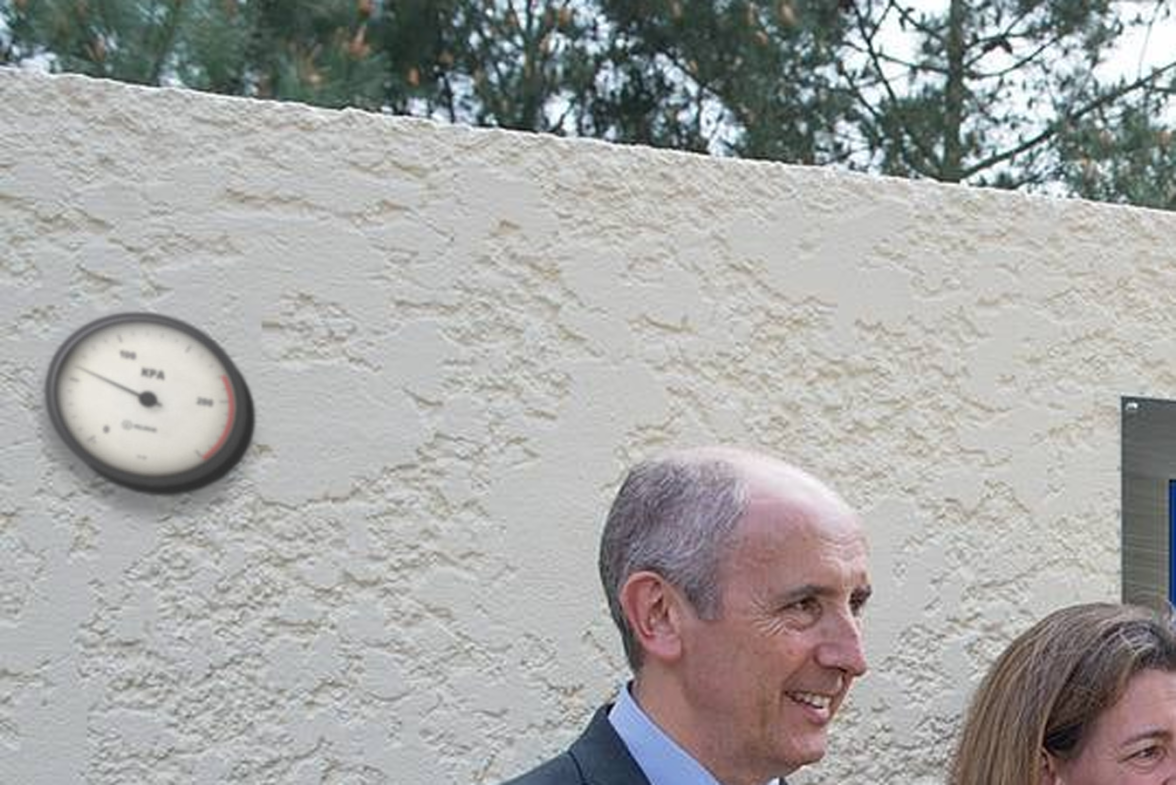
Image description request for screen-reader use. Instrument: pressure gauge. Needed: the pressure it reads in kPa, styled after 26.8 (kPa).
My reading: 60 (kPa)
